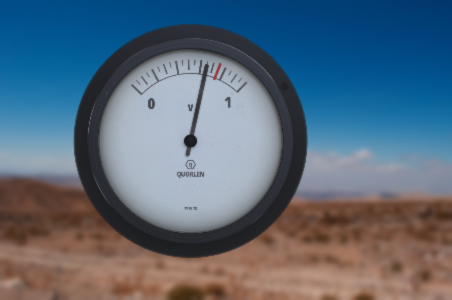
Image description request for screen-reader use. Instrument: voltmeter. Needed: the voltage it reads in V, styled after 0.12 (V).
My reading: 0.65 (V)
